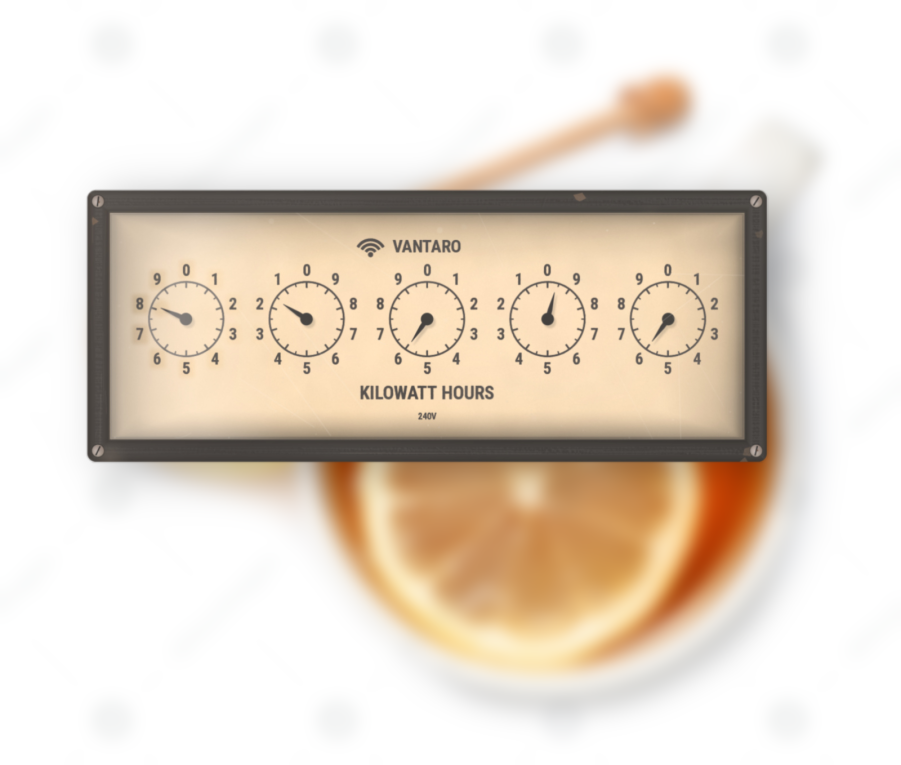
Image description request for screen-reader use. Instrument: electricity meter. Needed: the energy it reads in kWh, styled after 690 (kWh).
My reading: 81596 (kWh)
